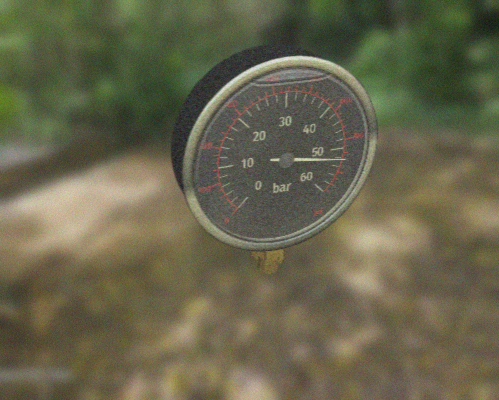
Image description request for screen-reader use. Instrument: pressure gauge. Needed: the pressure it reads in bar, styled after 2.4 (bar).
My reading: 52 (bar)
